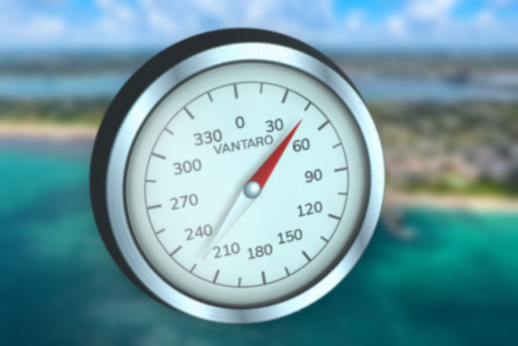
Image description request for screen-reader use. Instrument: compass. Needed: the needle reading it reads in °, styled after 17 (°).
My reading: 45 (°)
